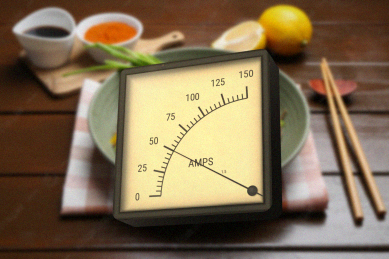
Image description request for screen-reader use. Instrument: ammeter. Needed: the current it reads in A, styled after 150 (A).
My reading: 50 (A)
